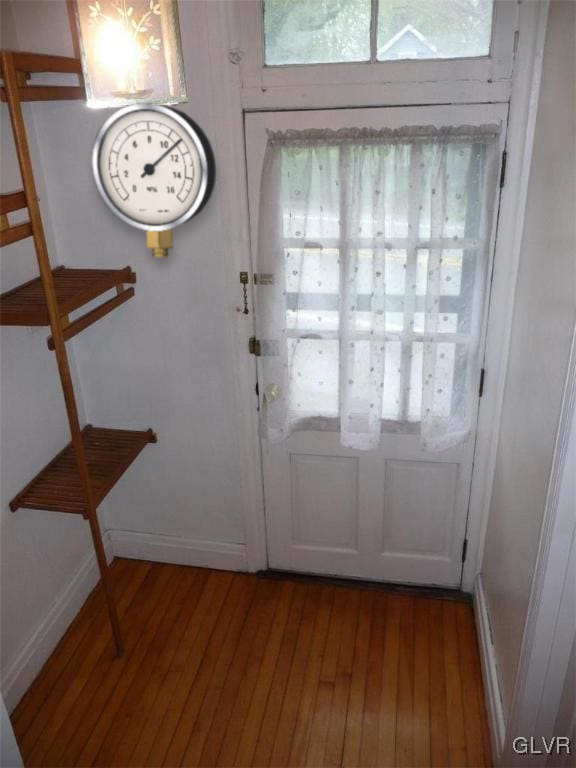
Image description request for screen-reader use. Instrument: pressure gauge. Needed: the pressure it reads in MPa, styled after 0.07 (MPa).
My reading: 11 (MPa)
